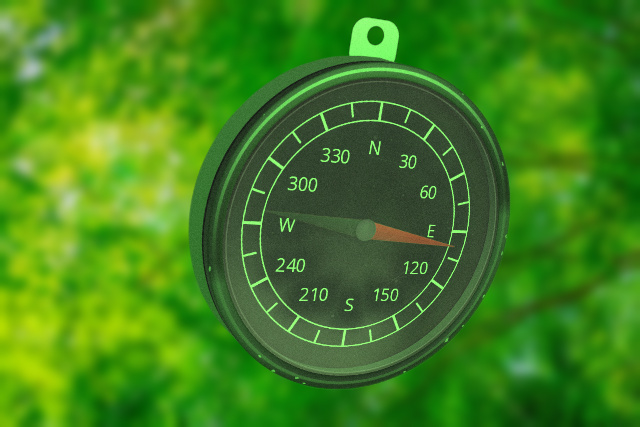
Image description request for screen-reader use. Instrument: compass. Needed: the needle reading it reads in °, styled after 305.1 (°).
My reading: 97.5 (°)
